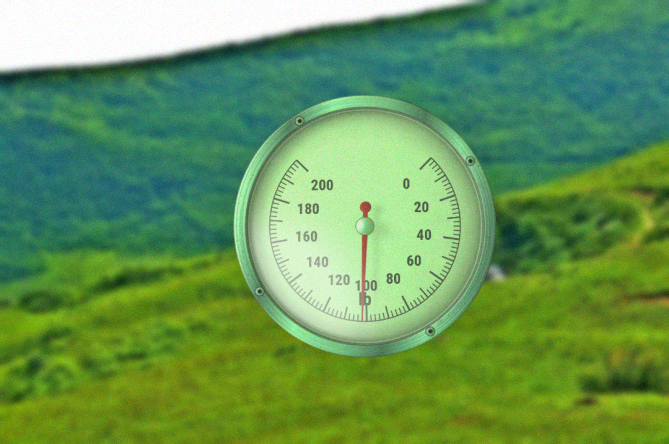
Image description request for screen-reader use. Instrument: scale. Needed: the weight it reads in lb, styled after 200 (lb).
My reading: 102 (lb)
